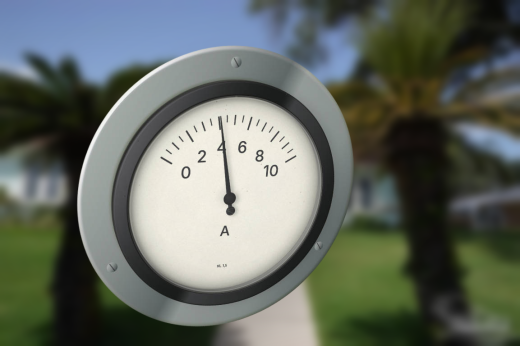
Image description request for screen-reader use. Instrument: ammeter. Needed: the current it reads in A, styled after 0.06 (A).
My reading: 4 (A)
